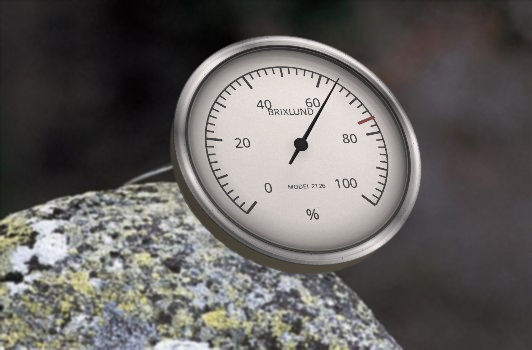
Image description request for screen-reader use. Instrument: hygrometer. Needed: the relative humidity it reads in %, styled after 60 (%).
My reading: 64 (%)
